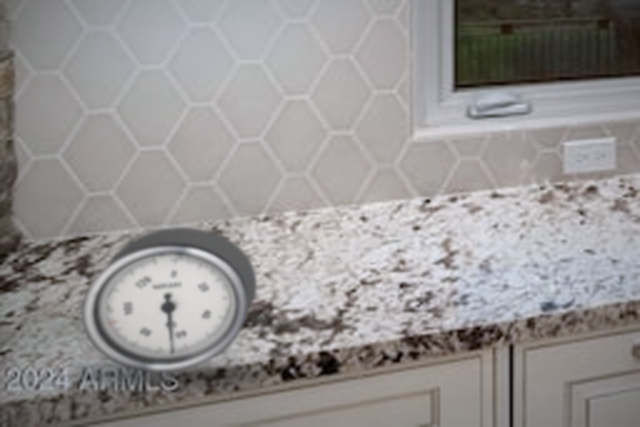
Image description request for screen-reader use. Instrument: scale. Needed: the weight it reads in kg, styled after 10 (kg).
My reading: 65 (kg)
